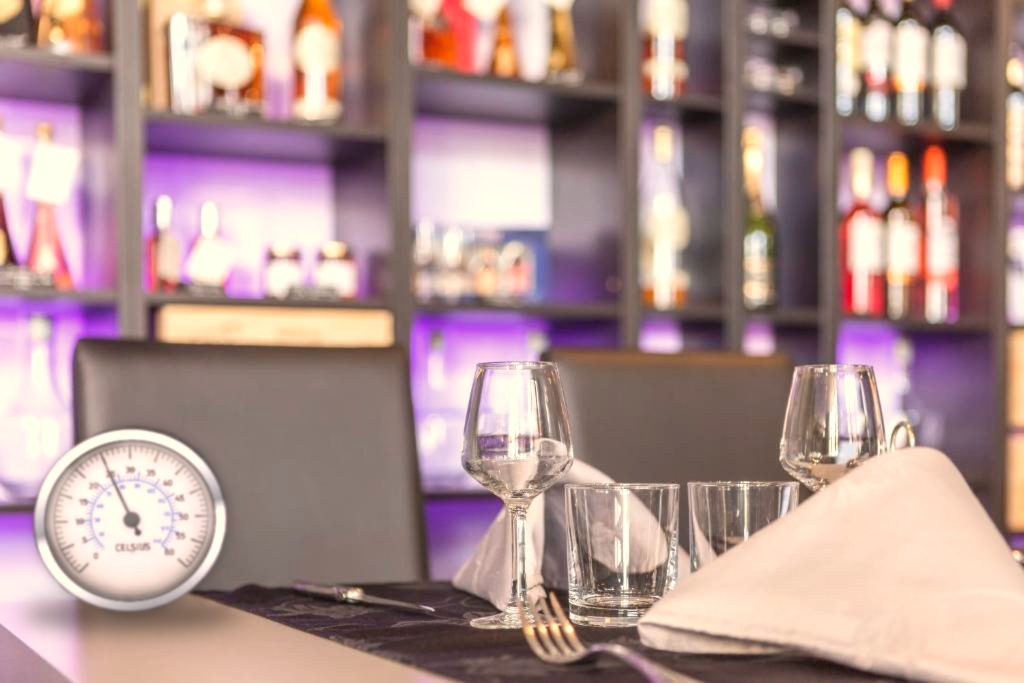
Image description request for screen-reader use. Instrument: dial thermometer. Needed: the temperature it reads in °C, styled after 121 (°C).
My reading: 25 (°C)
